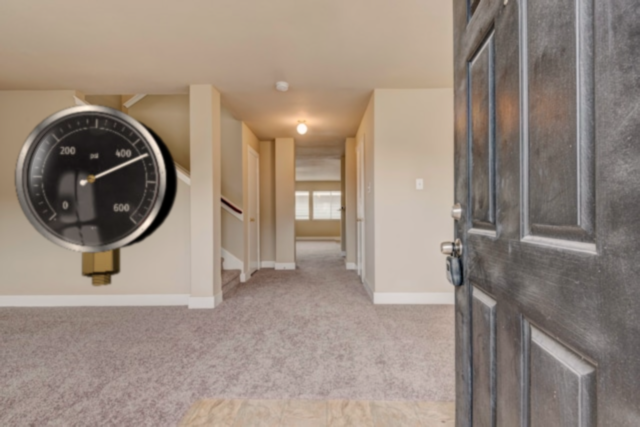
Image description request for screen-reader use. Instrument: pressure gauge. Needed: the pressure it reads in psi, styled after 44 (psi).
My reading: 440 (psi)
